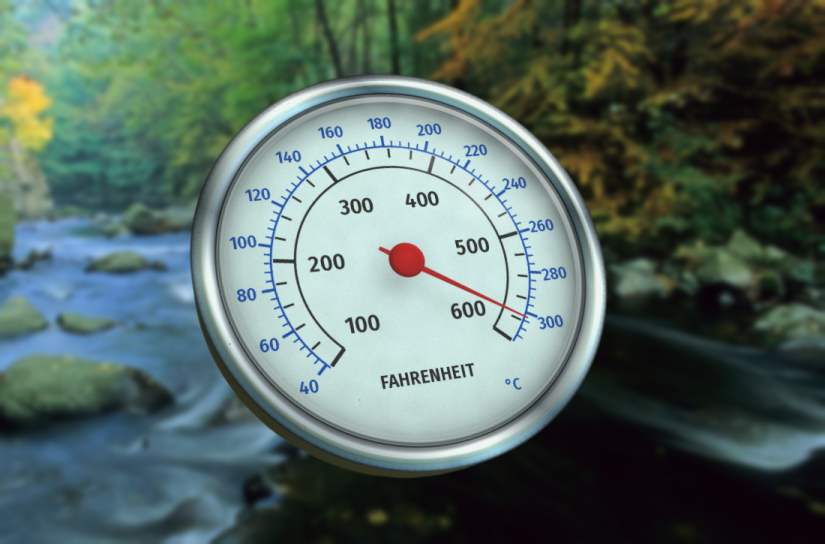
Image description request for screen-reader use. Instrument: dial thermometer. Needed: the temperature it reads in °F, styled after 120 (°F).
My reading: 580 (°F)
